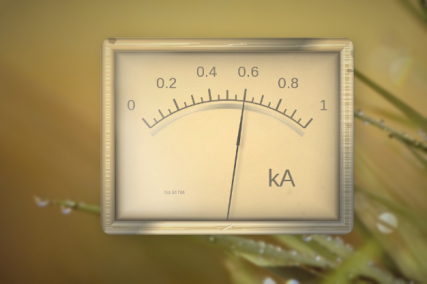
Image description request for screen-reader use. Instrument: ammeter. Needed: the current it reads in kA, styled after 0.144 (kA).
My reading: 0.6 (kA)
